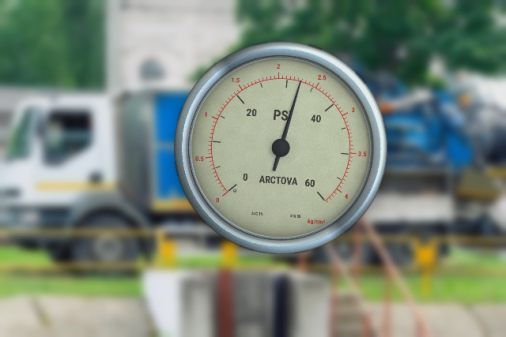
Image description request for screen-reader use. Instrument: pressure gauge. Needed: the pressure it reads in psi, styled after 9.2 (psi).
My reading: 32.5 (psi)
